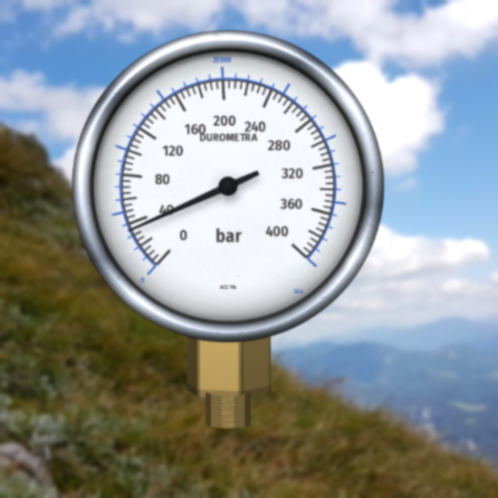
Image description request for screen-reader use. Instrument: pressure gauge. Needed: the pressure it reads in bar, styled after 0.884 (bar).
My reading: 35 (bar)
